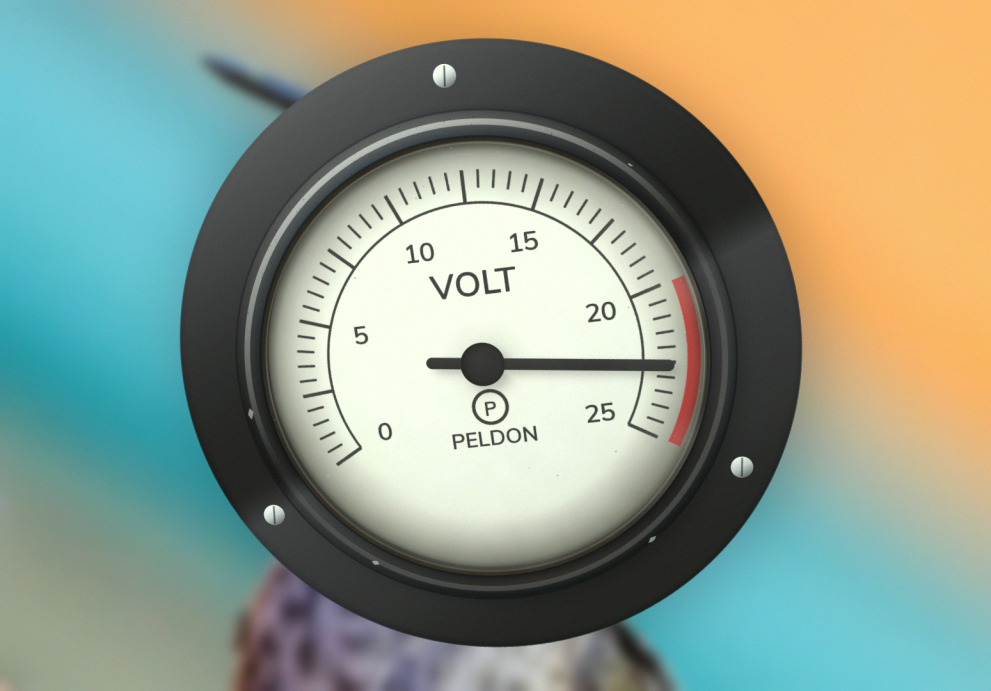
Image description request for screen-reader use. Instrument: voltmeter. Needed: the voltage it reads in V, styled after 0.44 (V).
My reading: 22.5 (V)
